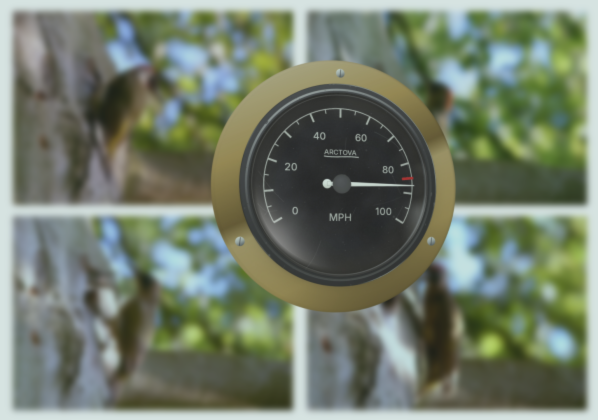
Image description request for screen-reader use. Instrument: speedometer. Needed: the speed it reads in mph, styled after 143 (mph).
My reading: 87.5 (mph)
